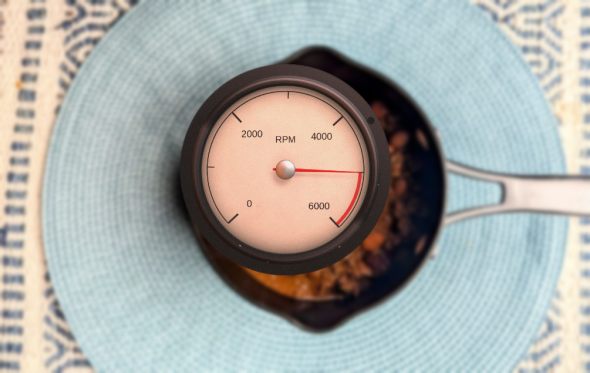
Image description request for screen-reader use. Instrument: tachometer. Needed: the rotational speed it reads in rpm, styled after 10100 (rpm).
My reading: 5000 (rpm)
